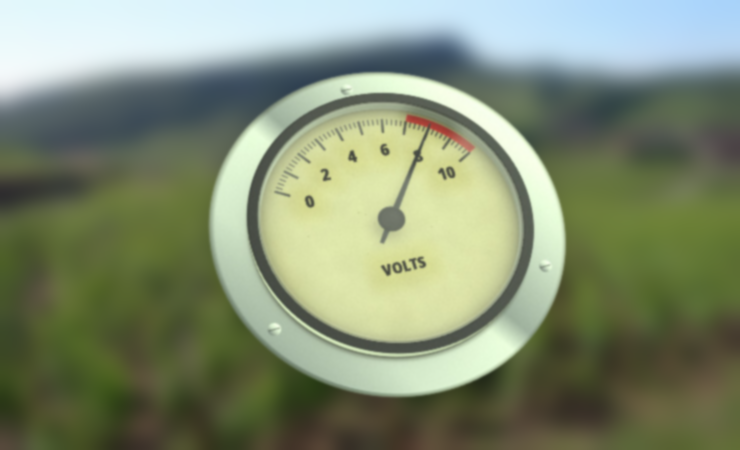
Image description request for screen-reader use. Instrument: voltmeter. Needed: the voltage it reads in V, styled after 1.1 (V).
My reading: 8 (V)
